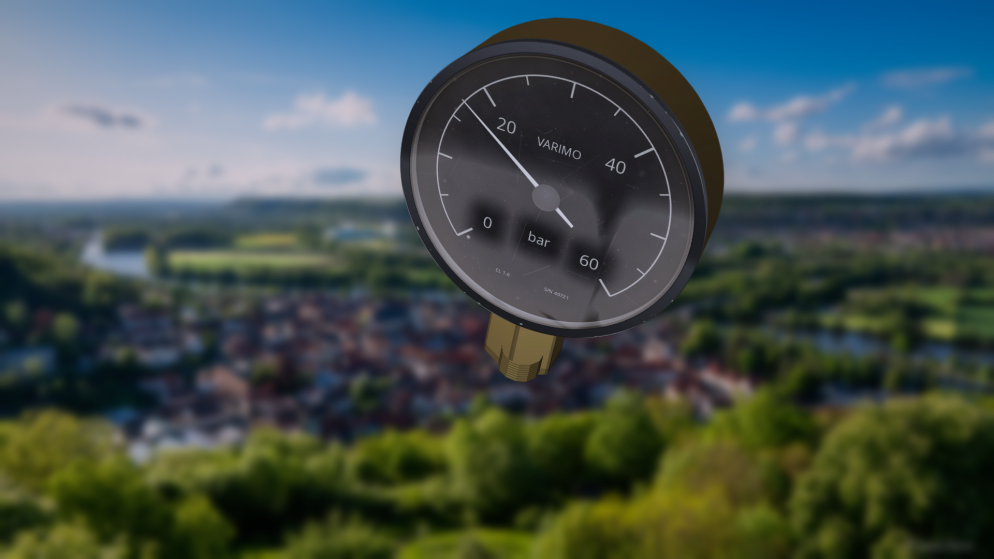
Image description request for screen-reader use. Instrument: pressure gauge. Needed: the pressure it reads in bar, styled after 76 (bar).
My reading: 17.5 (bar)
